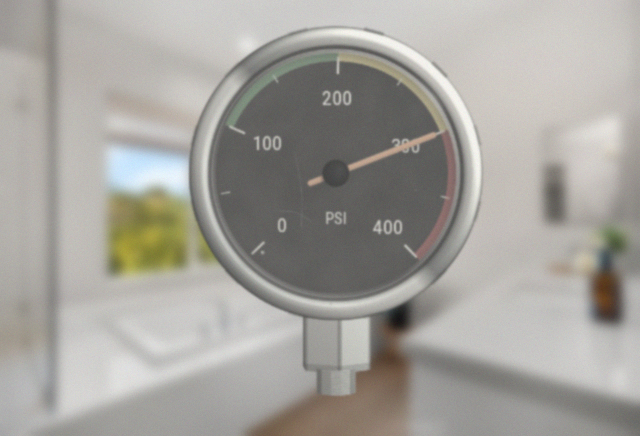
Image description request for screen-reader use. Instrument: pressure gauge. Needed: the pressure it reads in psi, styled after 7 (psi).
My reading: 300 (psi)
